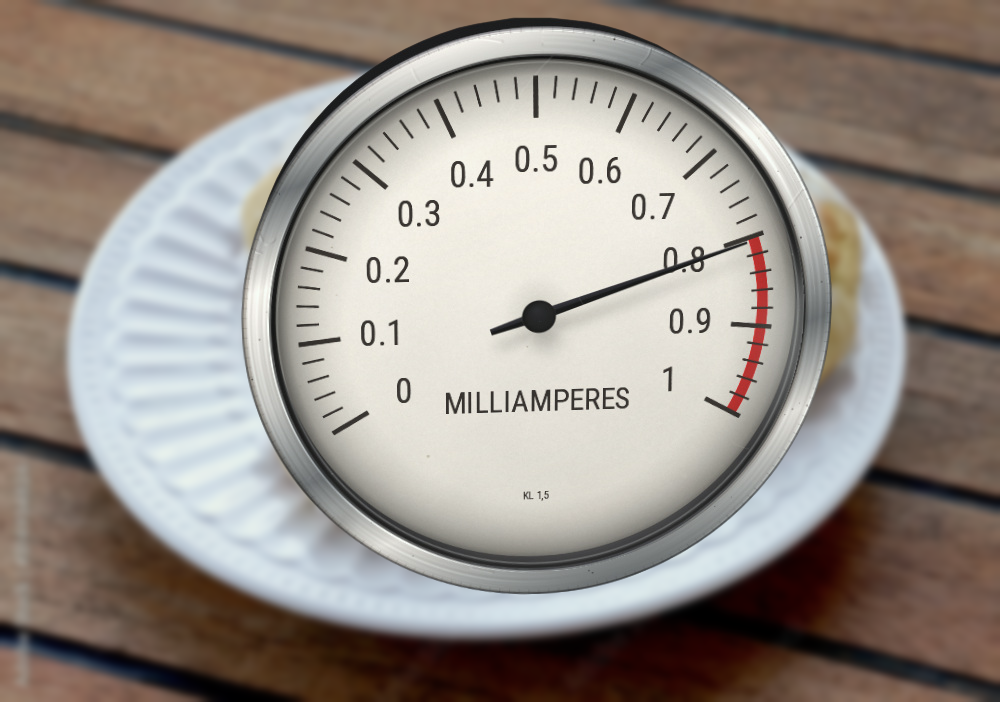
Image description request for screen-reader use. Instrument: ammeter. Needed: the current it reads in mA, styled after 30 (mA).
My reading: 0.8 (mA)
